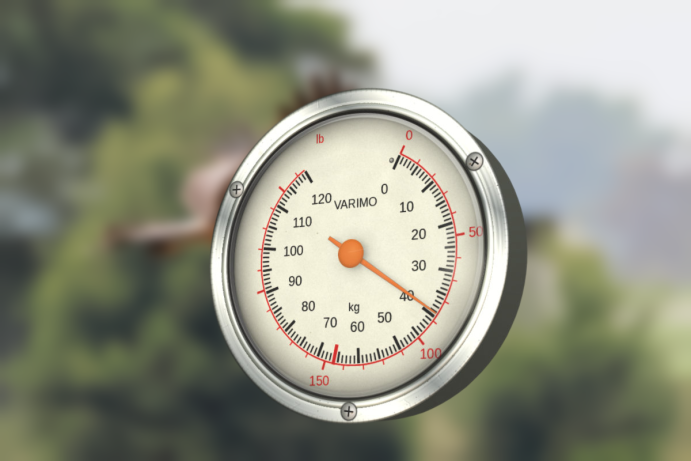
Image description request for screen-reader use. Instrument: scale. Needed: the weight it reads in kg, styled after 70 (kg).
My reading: 39 (kg)
